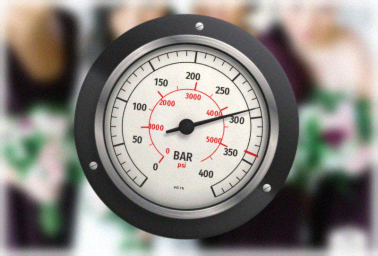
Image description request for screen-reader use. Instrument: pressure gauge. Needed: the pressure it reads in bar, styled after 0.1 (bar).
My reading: 290 (bar)
